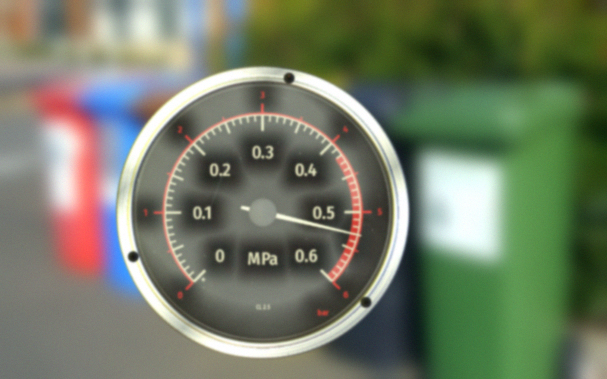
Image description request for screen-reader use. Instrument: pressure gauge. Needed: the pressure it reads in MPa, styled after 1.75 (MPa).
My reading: 0.53 (MPa)
